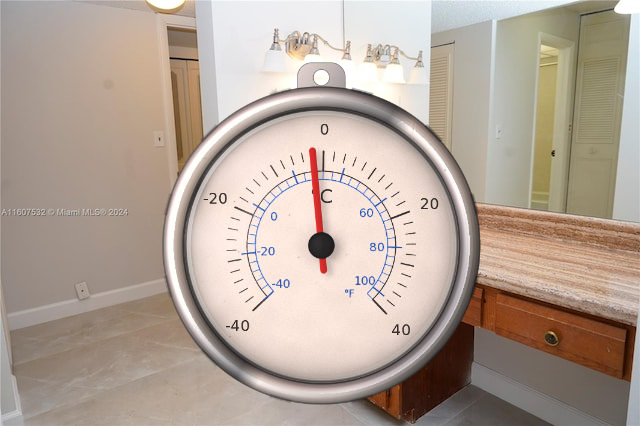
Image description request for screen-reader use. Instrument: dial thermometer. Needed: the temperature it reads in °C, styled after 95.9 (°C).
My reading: -2 (°C)
